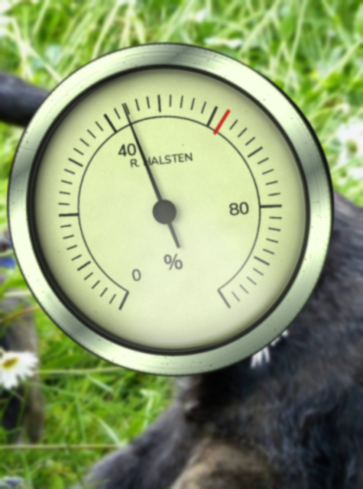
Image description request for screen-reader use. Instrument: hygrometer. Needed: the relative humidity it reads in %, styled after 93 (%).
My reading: 44 (%)
